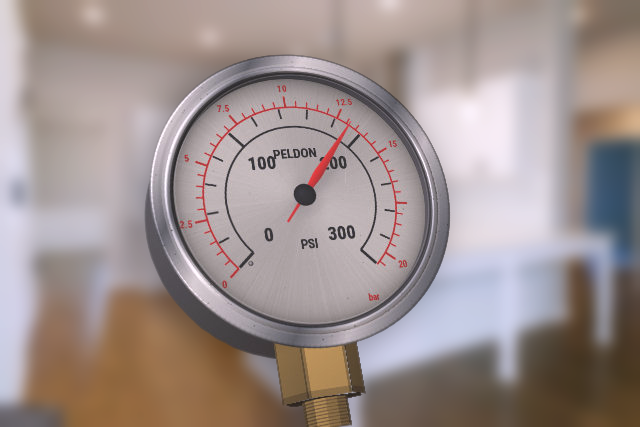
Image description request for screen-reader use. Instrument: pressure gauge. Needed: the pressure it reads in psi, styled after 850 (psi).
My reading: 190 (psi)
